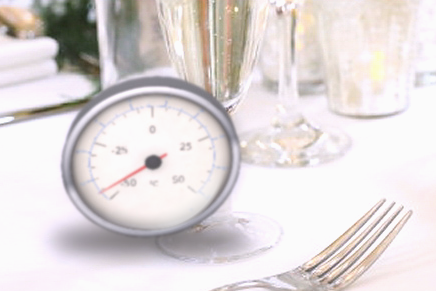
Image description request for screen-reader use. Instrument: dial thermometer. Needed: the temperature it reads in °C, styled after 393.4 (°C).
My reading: -45 (°C)
